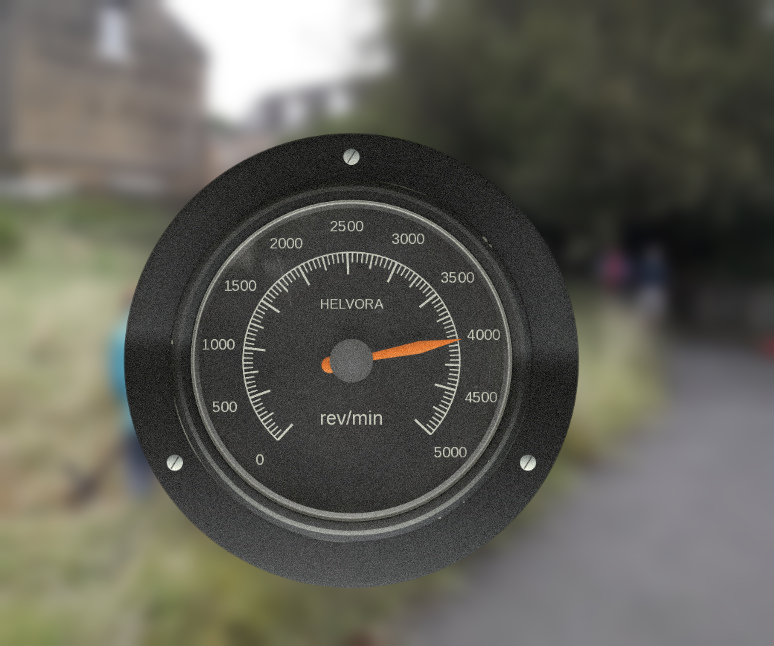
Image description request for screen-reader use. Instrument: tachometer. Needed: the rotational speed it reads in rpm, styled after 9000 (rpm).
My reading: 4000 (rpm)
